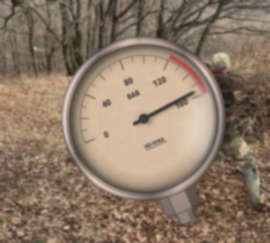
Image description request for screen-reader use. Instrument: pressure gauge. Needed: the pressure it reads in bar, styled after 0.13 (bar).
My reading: 155 (bar)
